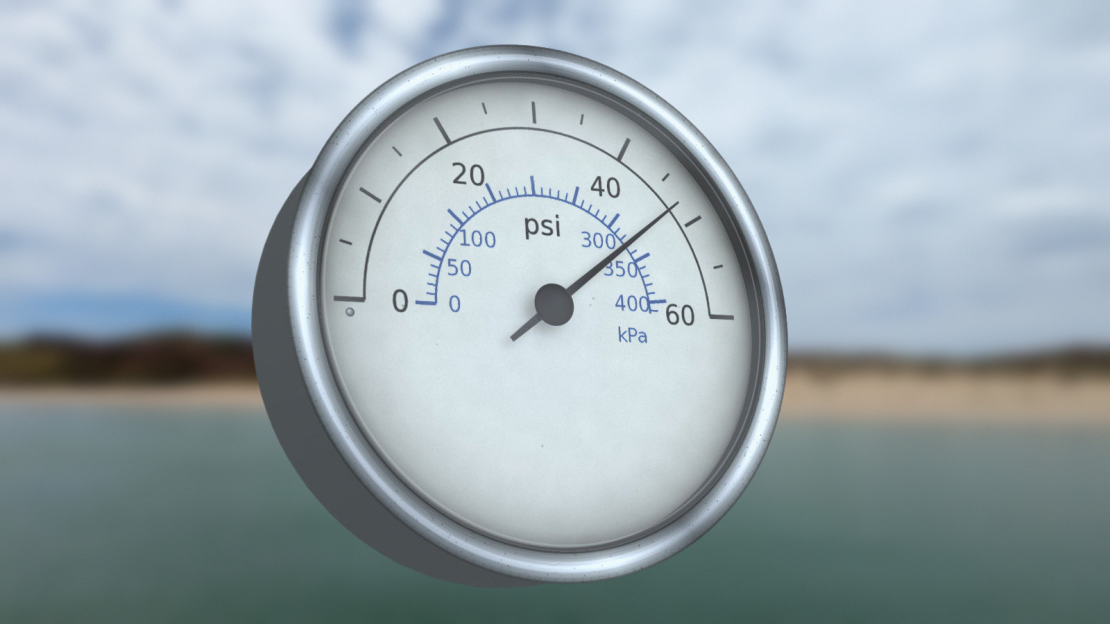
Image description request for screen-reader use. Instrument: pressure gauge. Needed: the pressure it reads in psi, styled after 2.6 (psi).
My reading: 47.5 (psi)
